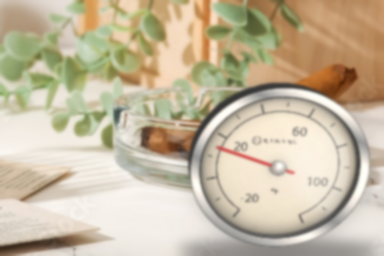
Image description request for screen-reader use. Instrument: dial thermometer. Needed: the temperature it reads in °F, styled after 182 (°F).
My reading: 15 (°F)
